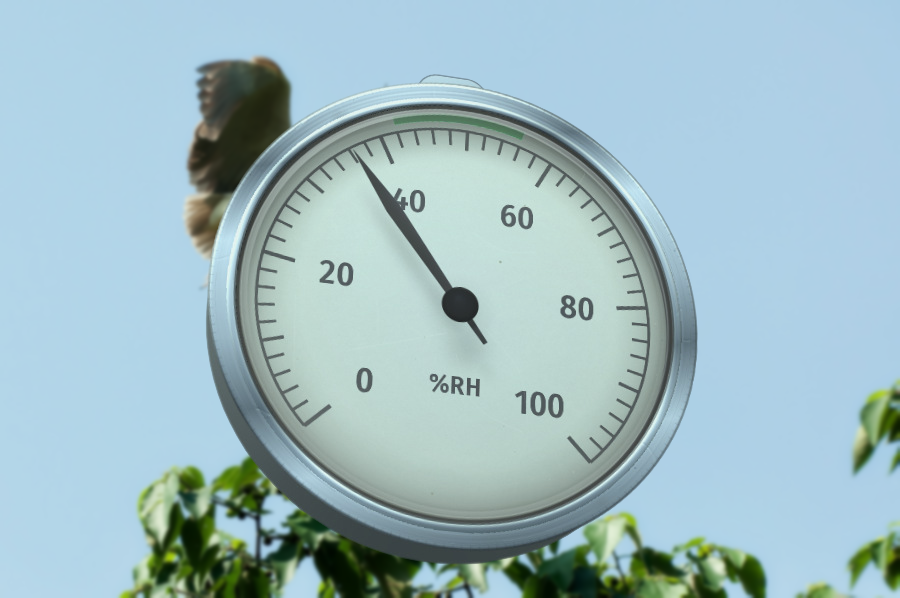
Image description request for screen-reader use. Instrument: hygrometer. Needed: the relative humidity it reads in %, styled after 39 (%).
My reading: 36 (%)
